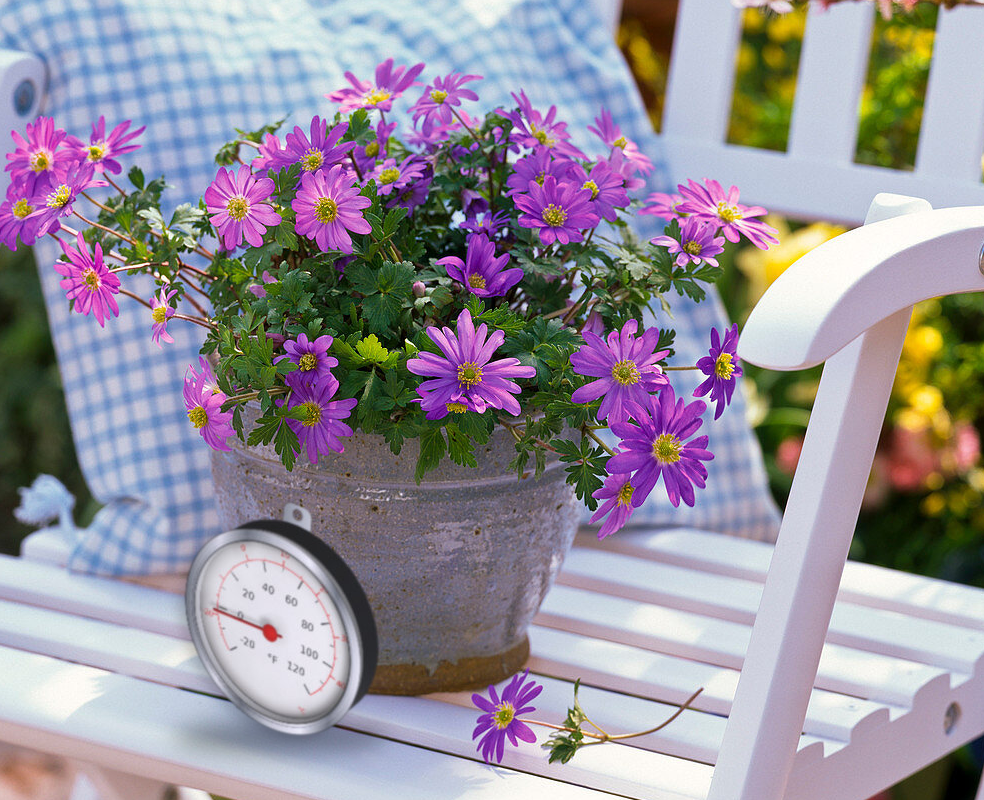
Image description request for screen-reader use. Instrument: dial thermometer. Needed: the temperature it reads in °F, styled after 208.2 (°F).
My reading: 0 (°F)
